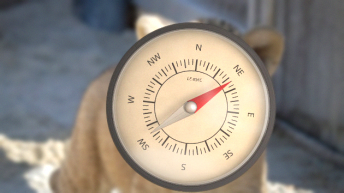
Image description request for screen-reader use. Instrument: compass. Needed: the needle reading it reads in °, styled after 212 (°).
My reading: 50 (°)
